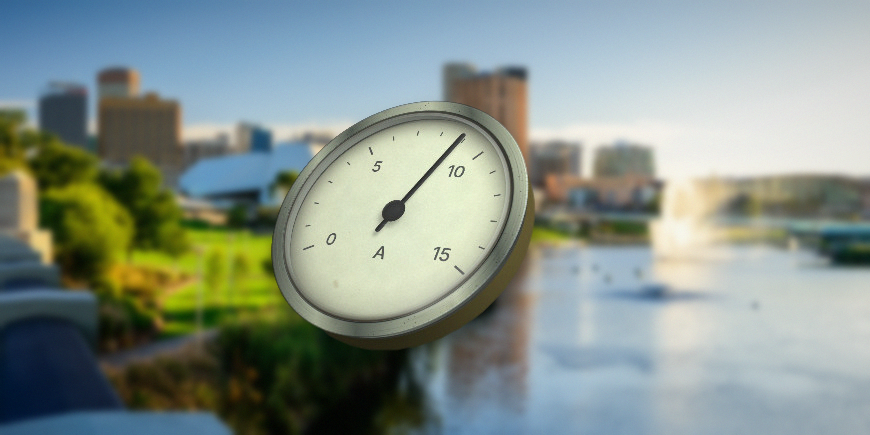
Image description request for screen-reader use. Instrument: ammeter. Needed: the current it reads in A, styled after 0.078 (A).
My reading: 9 (A)
